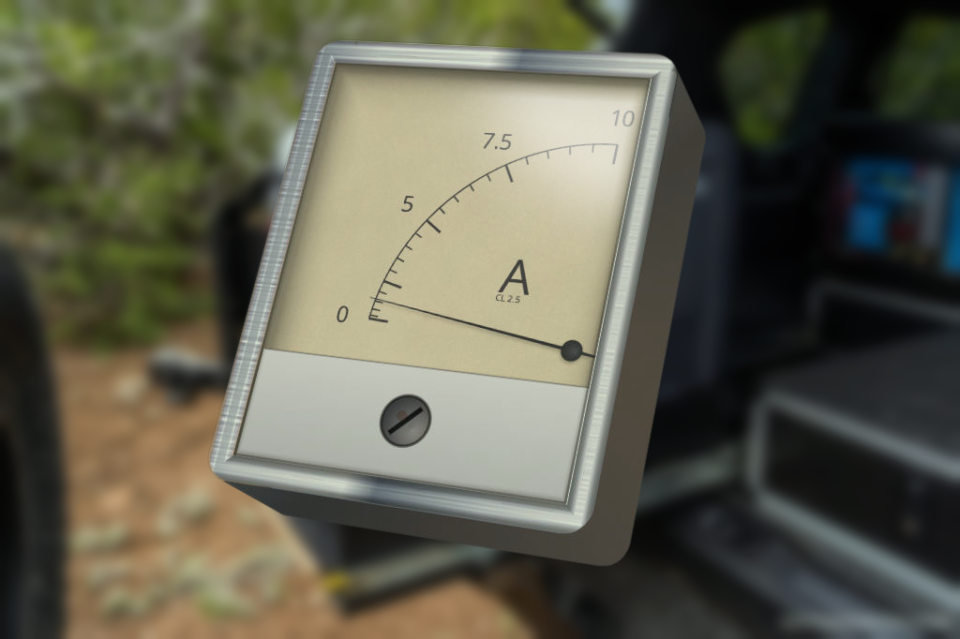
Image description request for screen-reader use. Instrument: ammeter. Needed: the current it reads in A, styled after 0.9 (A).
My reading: 1.5 (A)
